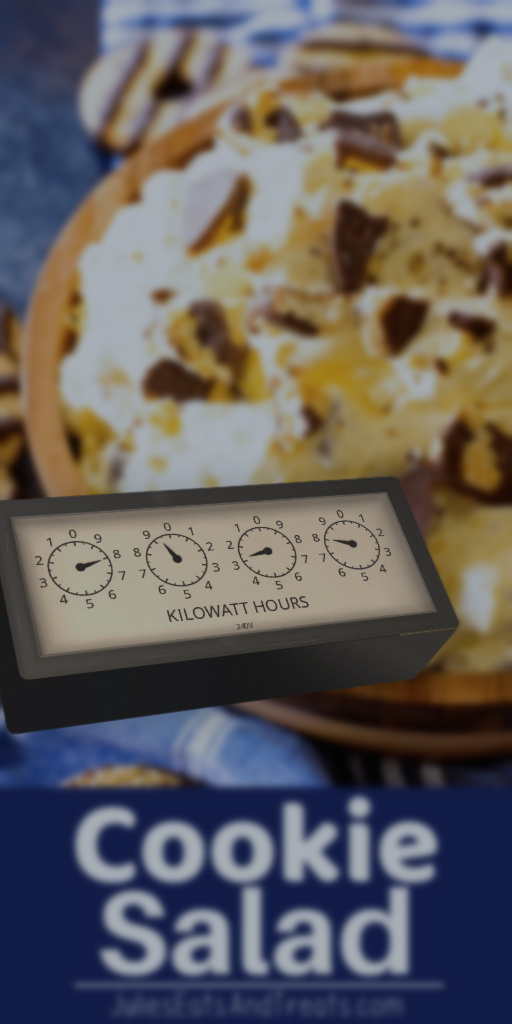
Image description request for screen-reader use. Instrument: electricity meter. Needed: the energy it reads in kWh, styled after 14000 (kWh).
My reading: 7928 (kWh)
